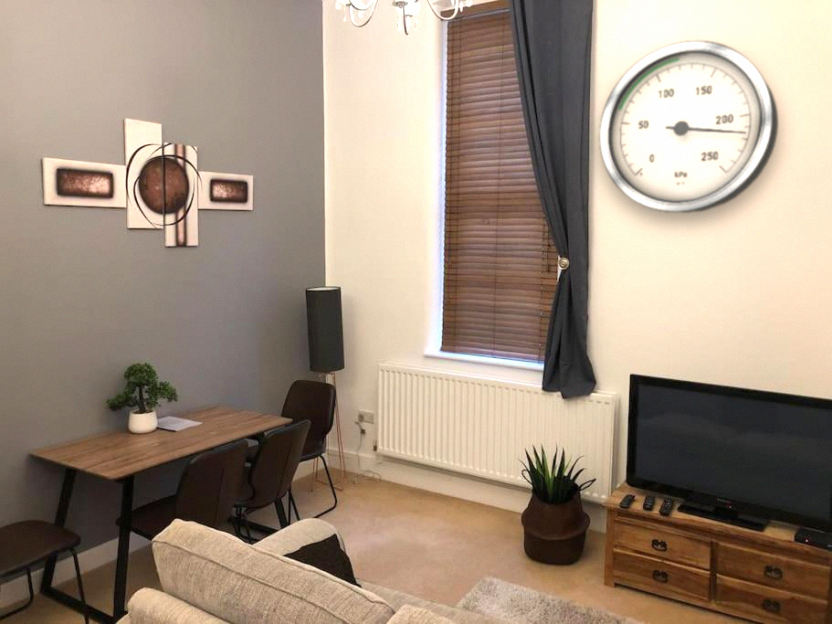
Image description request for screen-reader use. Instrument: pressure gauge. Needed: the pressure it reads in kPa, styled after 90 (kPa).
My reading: 215 (kPa)
